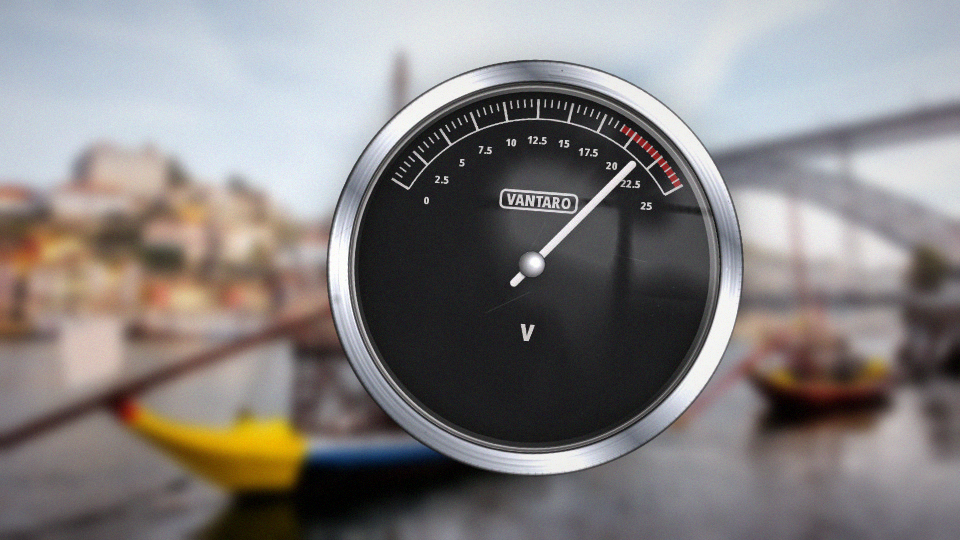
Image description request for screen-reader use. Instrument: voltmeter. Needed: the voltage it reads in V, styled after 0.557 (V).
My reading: 21.5 (V)
